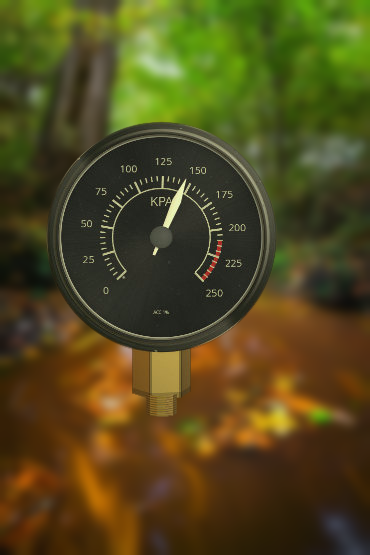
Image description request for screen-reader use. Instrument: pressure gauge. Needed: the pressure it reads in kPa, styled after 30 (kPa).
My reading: 145 (kPa)
